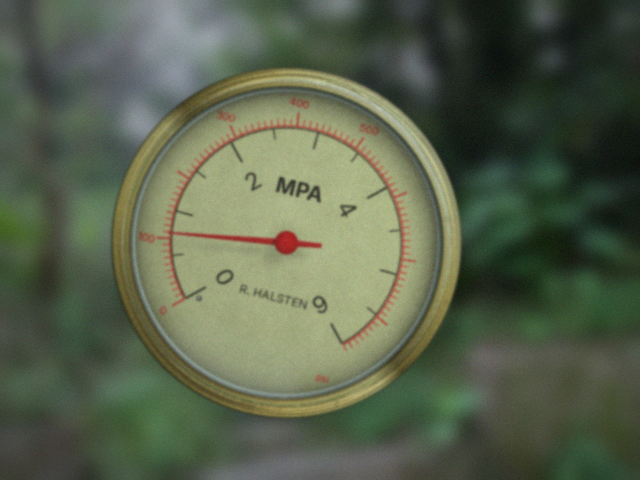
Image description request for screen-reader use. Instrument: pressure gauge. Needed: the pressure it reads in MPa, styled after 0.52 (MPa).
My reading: 0.75 (MPa)
